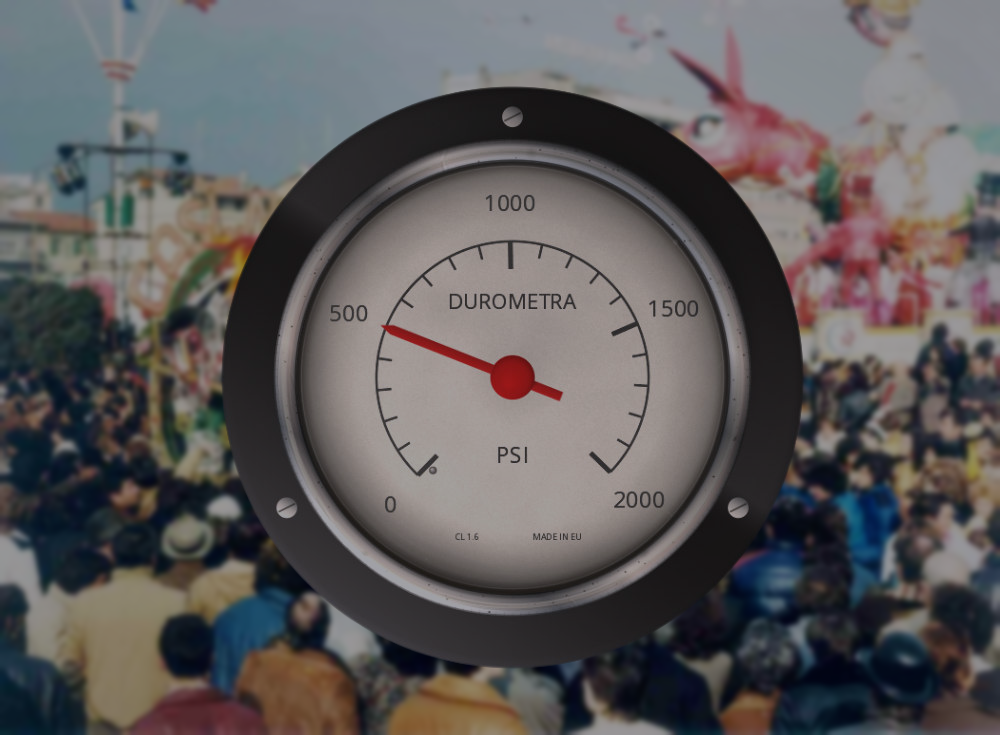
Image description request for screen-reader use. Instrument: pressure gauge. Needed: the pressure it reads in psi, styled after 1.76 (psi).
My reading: 500 (psi)
